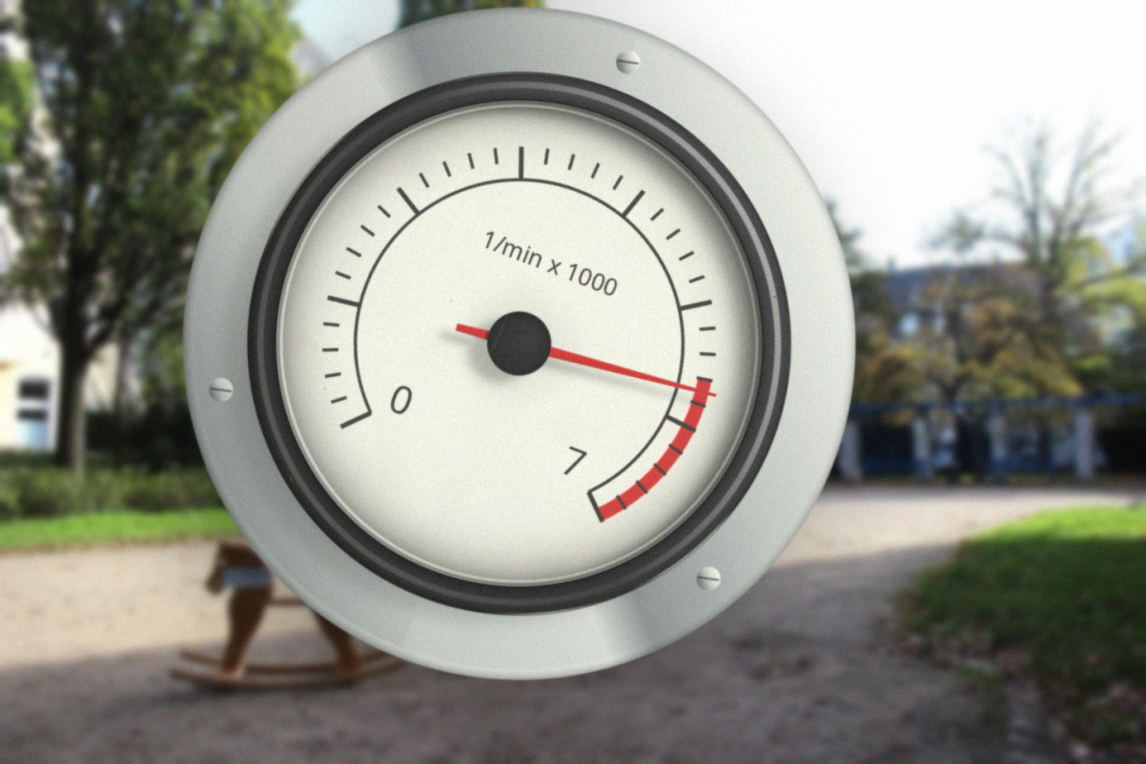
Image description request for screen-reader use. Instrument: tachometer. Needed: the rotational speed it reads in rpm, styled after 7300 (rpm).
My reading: 5700 (rpm)
